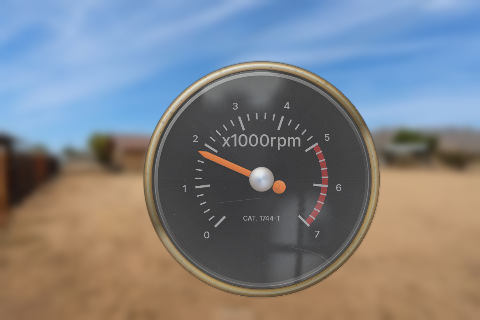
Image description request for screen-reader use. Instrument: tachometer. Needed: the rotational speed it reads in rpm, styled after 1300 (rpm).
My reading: 1800 (rpm)
